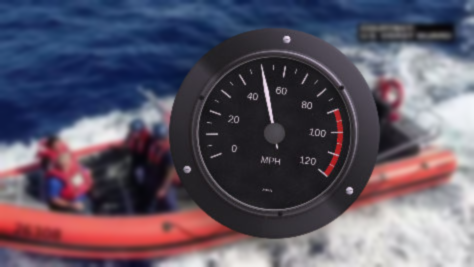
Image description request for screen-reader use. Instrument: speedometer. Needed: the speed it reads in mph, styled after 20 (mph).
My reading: 50 (mph)
